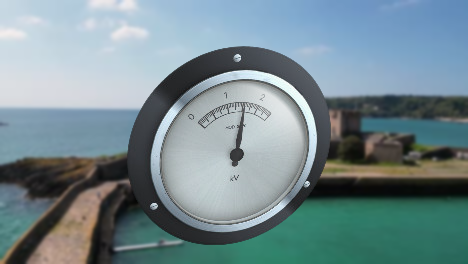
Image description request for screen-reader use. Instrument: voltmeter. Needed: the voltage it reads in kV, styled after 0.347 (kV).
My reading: 1.5 (kV)
